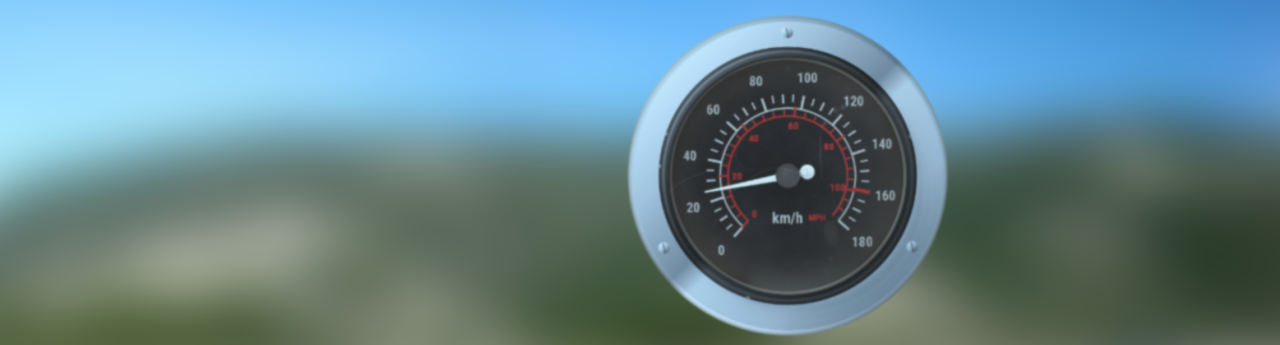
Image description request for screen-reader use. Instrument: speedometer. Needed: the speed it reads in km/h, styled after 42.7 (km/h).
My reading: 25 (km/h)
